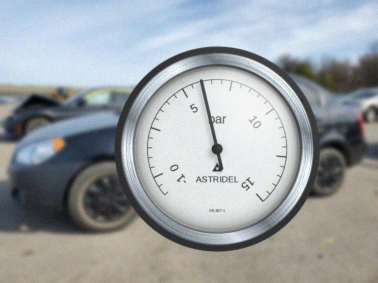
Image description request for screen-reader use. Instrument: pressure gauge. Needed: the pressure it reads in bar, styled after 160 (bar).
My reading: 6 (bar)
